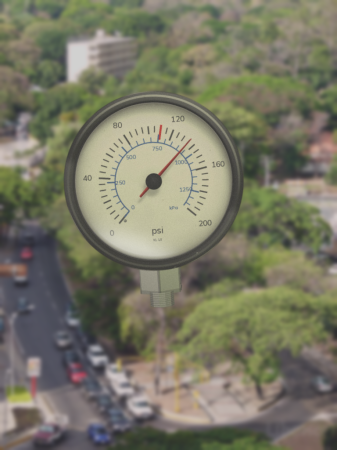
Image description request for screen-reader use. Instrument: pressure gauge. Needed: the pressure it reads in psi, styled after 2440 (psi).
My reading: 135 (psi)
